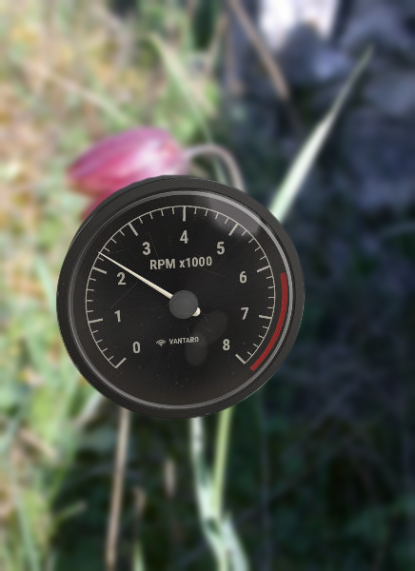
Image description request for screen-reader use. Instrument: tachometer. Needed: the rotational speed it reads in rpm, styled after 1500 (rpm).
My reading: 2300 (rpm)
